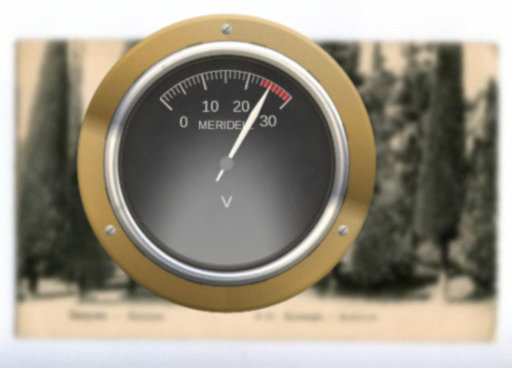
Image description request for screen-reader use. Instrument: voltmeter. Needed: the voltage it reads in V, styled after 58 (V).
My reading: 25 (V)
